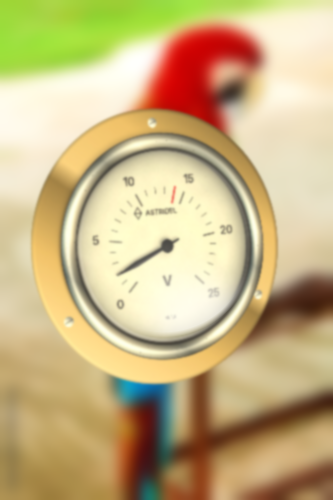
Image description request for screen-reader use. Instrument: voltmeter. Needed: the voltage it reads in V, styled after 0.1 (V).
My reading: 2 (V)
